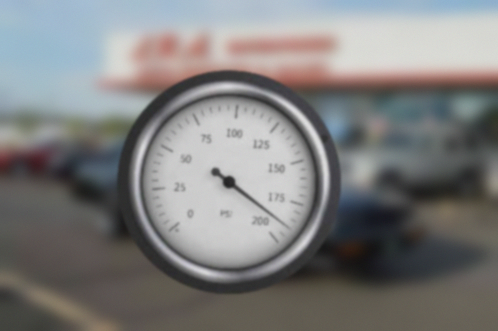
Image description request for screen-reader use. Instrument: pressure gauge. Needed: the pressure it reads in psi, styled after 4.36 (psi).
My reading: 190 (psi)
